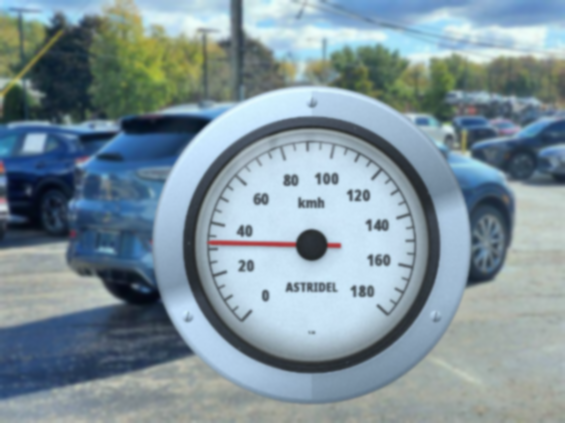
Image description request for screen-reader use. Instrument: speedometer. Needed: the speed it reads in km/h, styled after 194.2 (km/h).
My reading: 32.5 (km/h)
